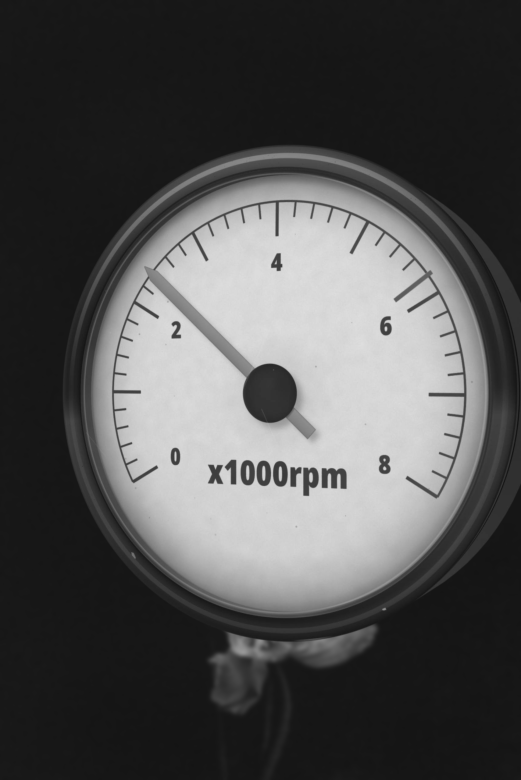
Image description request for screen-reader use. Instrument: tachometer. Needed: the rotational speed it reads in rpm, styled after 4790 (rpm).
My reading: 2400 (rpm)
